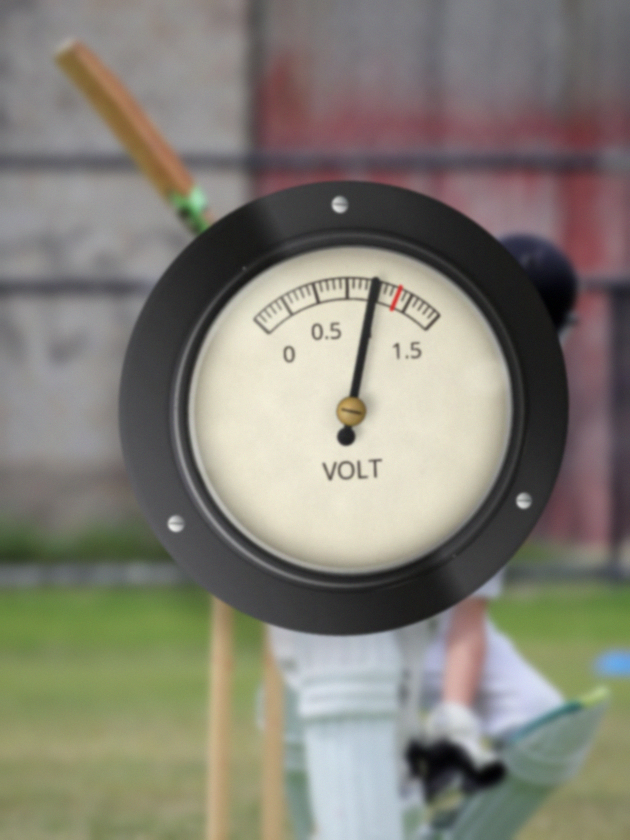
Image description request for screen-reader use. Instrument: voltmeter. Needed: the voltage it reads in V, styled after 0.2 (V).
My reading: 0.95 (V)
